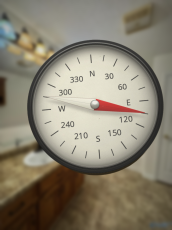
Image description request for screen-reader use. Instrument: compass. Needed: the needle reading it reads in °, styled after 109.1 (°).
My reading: 105 (°)
